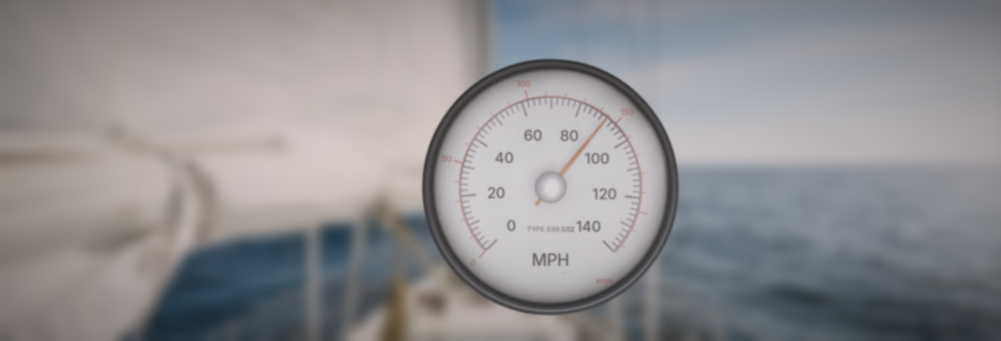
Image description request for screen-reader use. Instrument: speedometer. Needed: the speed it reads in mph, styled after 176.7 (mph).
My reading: 90 (mph)
